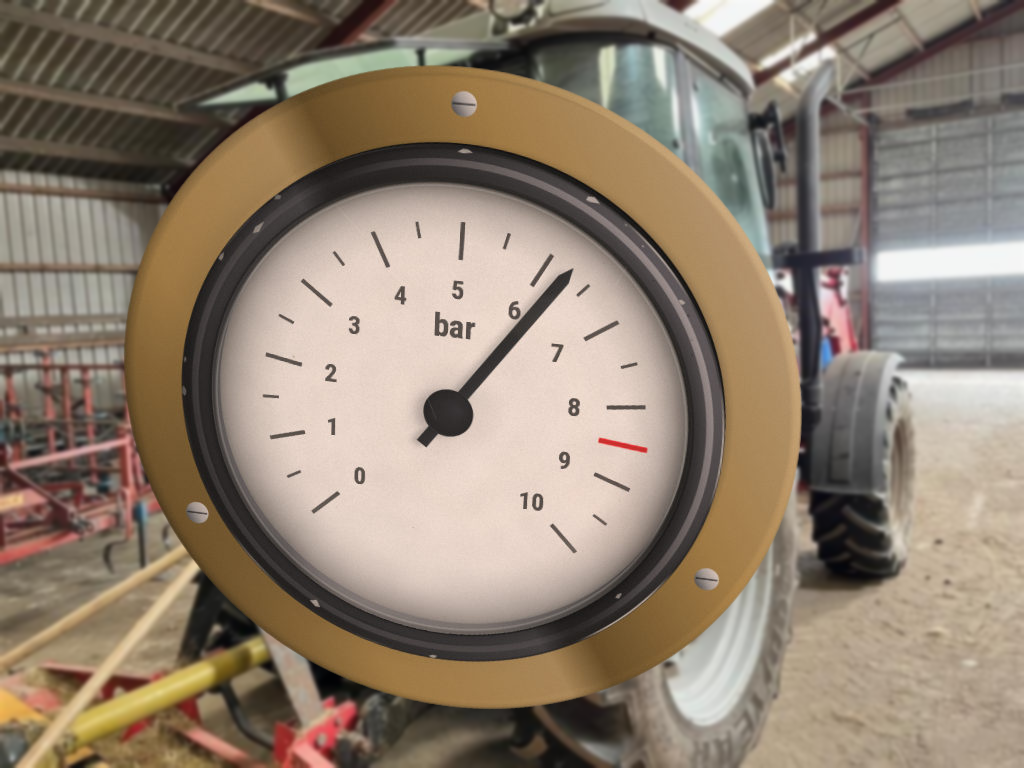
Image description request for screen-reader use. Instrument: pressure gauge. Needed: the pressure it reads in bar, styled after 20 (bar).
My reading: 6.25 (bar)
